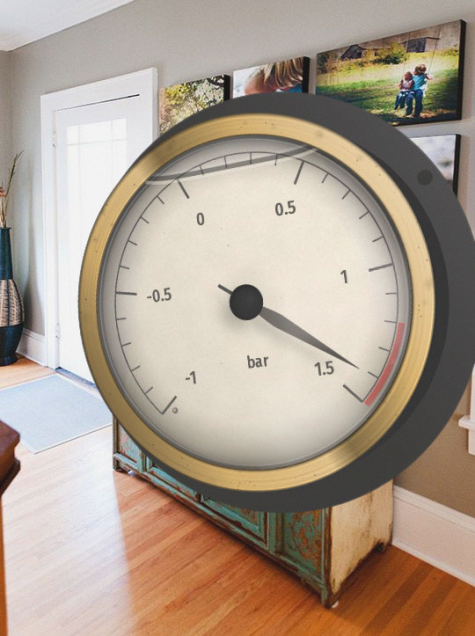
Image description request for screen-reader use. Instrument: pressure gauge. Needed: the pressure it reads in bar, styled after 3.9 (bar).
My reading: 1.4 (bar)
